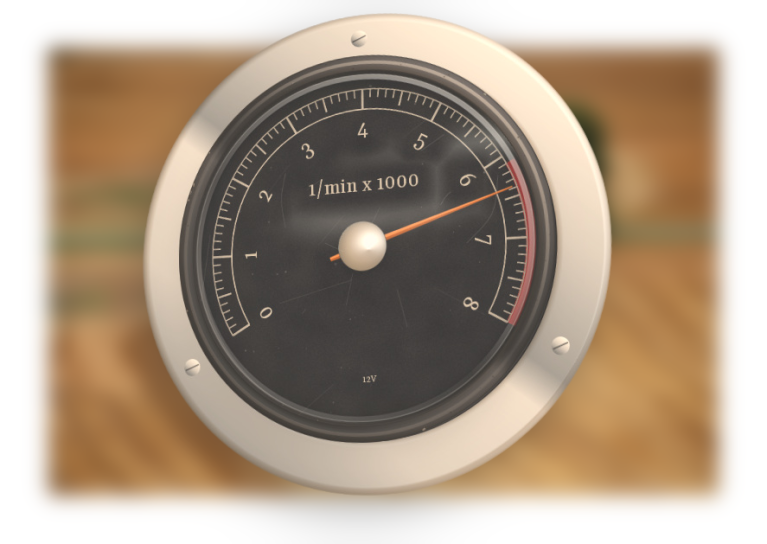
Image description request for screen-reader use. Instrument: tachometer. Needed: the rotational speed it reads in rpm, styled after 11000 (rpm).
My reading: 6400 (rpm)
